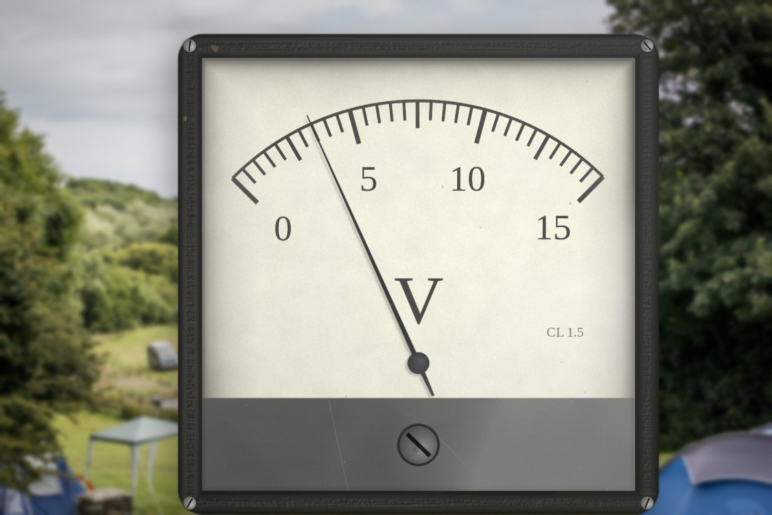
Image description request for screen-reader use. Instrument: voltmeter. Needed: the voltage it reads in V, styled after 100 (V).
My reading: 3.5 (V)
